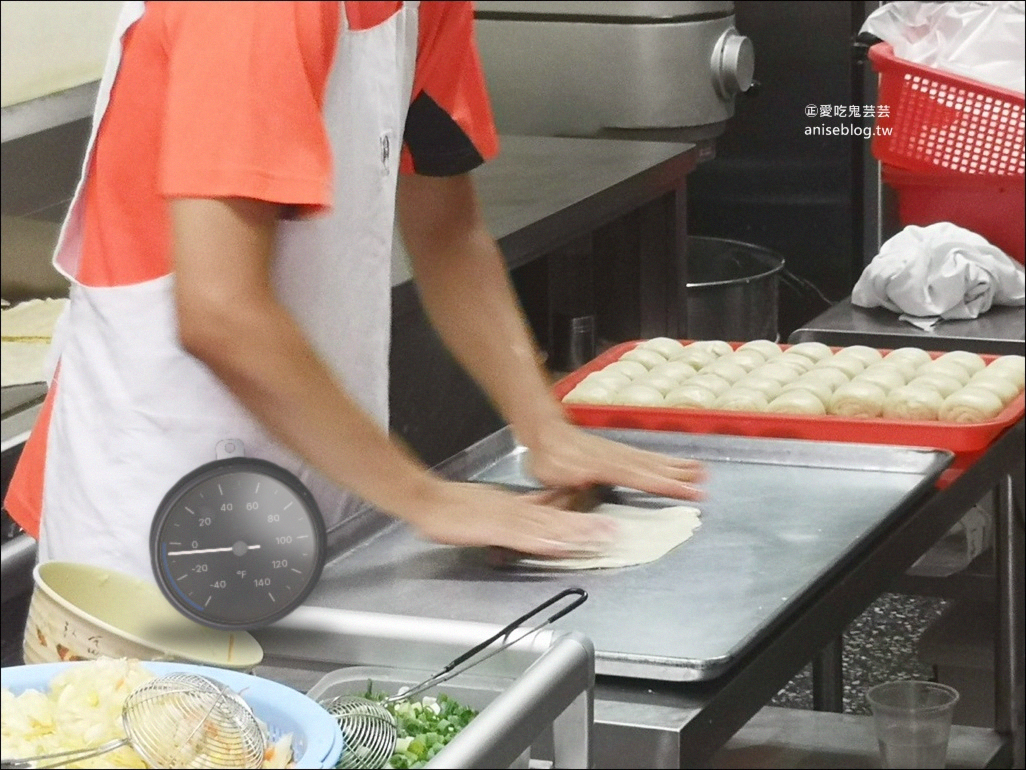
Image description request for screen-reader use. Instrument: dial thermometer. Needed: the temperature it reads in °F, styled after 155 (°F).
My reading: -5 (°F)
